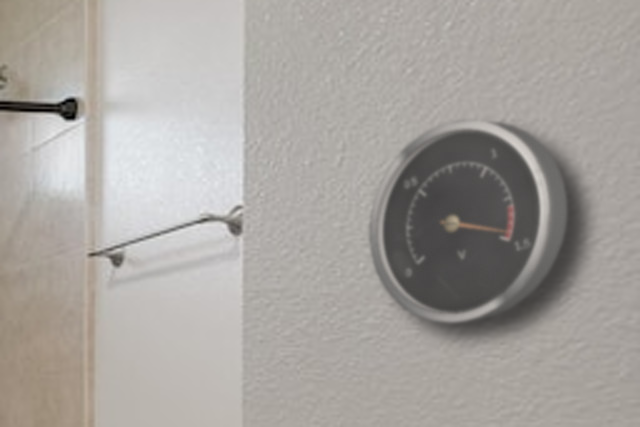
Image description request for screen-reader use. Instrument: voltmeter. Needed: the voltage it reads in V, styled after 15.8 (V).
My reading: 1.45 (V)
